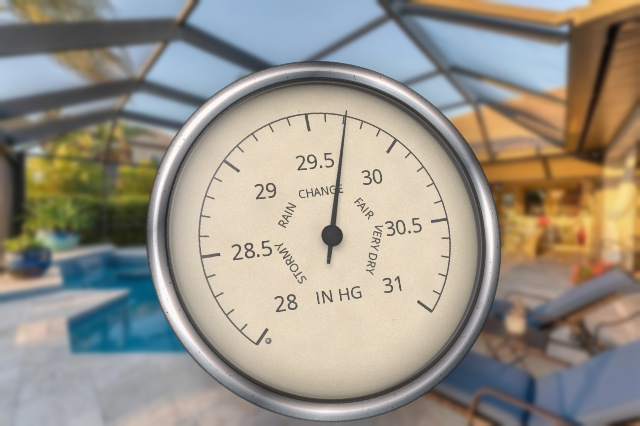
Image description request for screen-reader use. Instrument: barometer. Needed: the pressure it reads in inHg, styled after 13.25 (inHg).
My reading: 29.7 (inHg)
